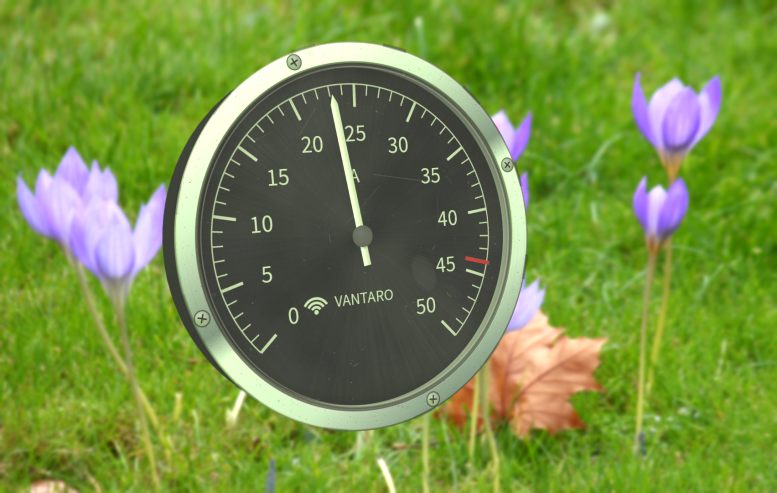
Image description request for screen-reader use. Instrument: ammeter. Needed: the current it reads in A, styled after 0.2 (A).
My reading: 23 (A)
